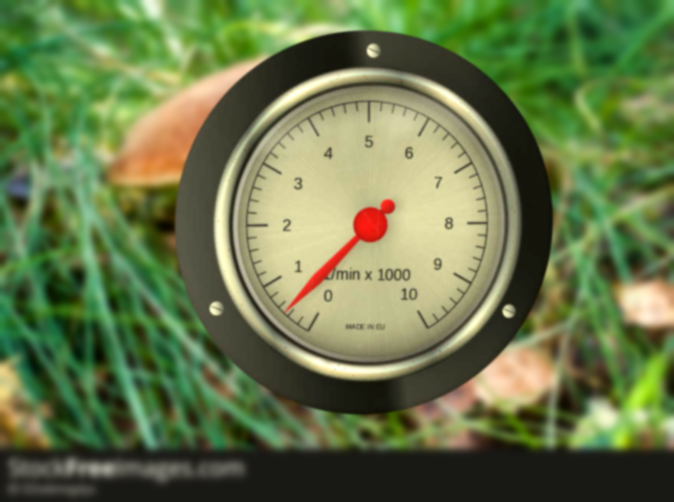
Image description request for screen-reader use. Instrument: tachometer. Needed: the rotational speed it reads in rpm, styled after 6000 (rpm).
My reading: 500 (rpm)
